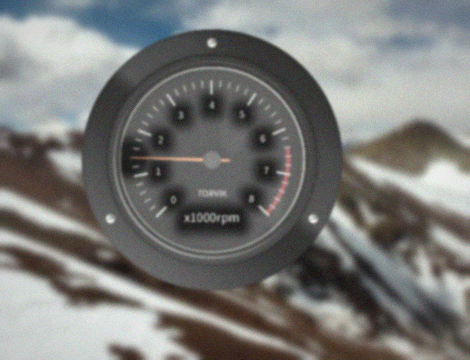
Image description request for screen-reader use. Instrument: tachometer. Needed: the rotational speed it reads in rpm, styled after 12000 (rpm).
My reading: 1400 (rpm)
